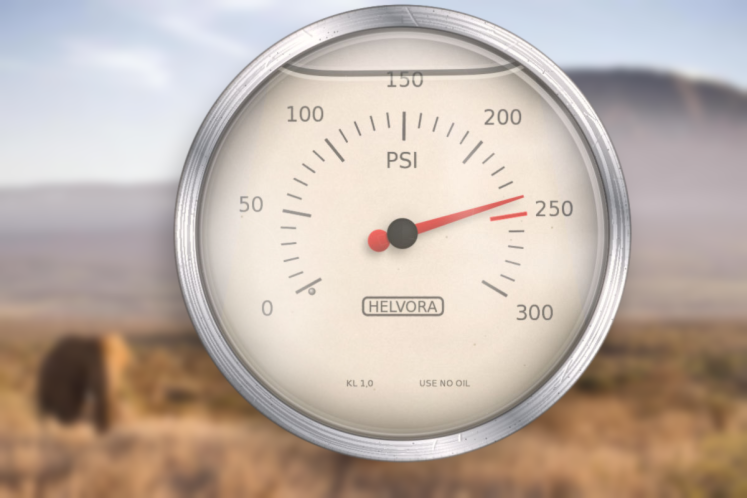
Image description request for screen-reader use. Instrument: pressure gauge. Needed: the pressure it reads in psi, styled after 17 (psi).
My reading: 240 (psi)
